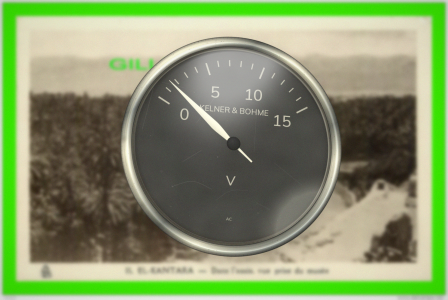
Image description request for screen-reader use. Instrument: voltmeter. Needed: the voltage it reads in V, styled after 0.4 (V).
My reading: 1.5 (V)
